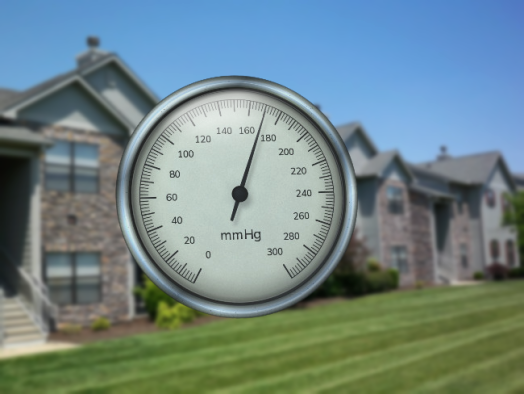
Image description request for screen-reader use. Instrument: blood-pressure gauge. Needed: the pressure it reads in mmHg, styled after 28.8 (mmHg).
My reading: 170 (mmHg)
